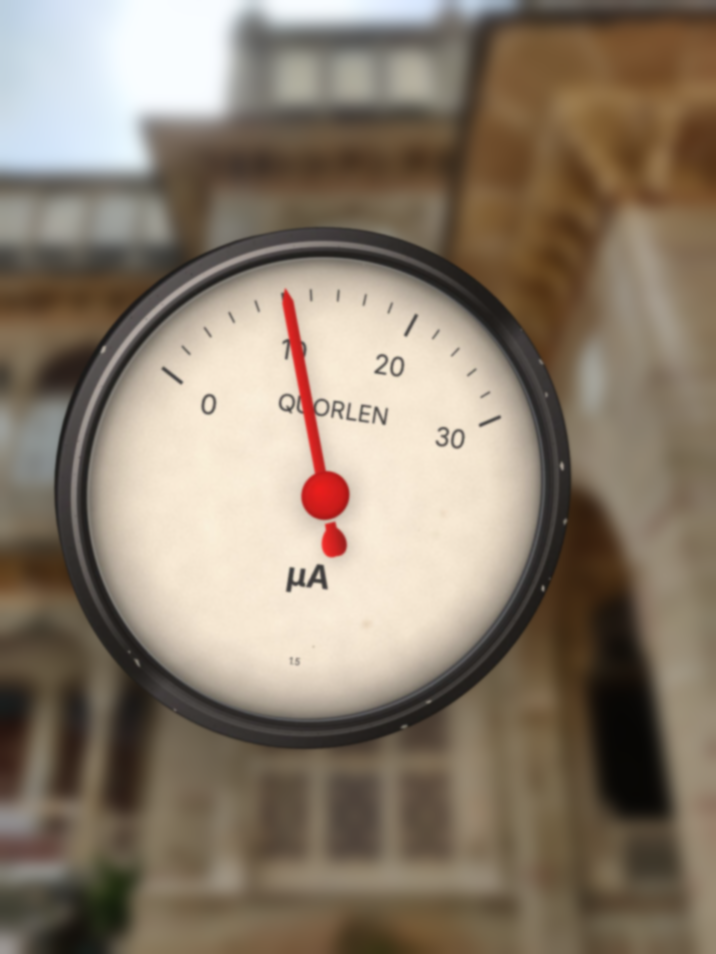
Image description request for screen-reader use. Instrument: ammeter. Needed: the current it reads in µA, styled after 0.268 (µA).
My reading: 10 (µA)
